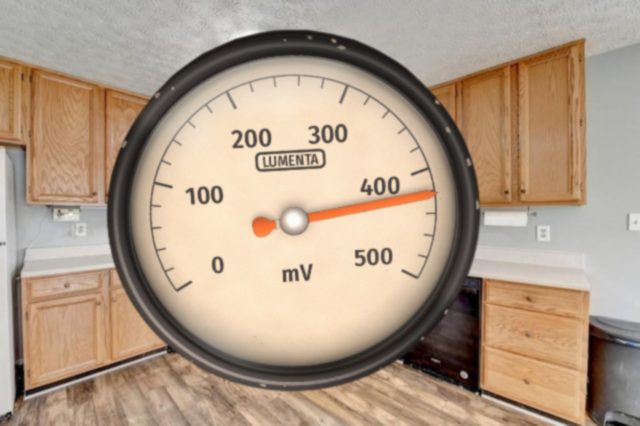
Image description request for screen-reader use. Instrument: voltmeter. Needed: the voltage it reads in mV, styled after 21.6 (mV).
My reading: 420 (mV)
